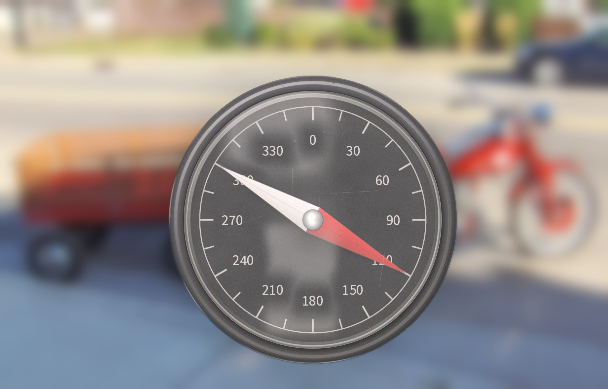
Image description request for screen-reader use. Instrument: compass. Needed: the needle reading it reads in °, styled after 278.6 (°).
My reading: 120 (°)
